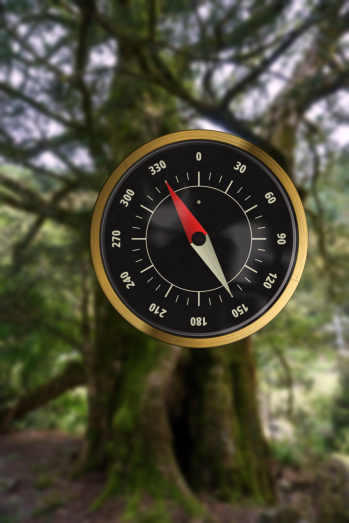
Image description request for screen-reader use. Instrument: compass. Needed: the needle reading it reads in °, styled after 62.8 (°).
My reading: 330 (°)
